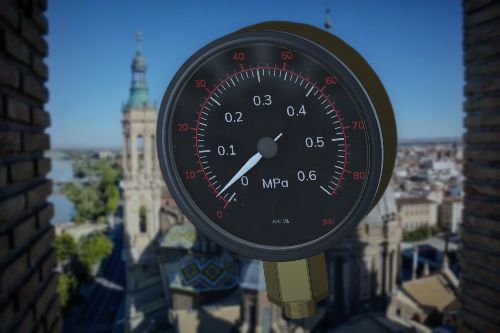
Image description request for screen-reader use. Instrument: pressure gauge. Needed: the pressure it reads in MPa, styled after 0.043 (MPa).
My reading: 0.02 (MPa)
